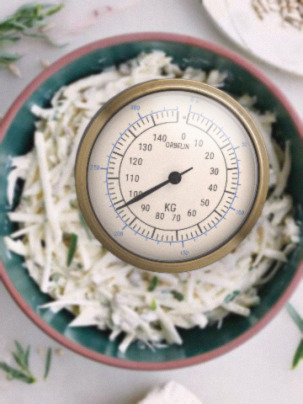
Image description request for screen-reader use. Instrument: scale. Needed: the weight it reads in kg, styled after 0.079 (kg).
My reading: 98 (kg)
